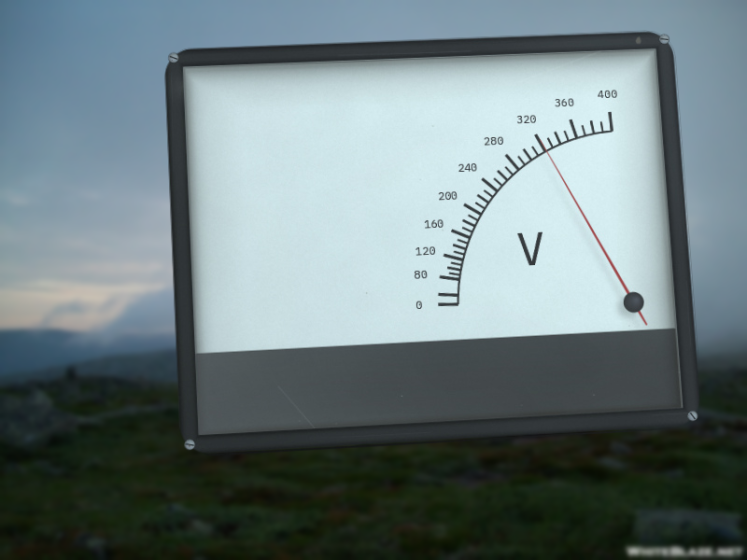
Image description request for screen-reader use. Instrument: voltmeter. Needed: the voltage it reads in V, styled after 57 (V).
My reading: 320 (V)
